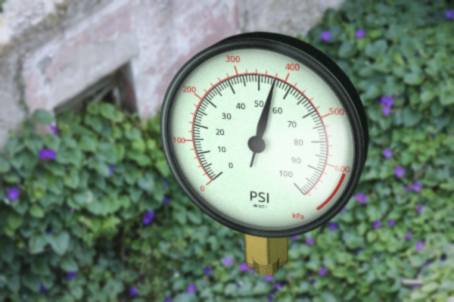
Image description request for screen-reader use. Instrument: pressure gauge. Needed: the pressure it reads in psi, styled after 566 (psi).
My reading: 55 (psi)
